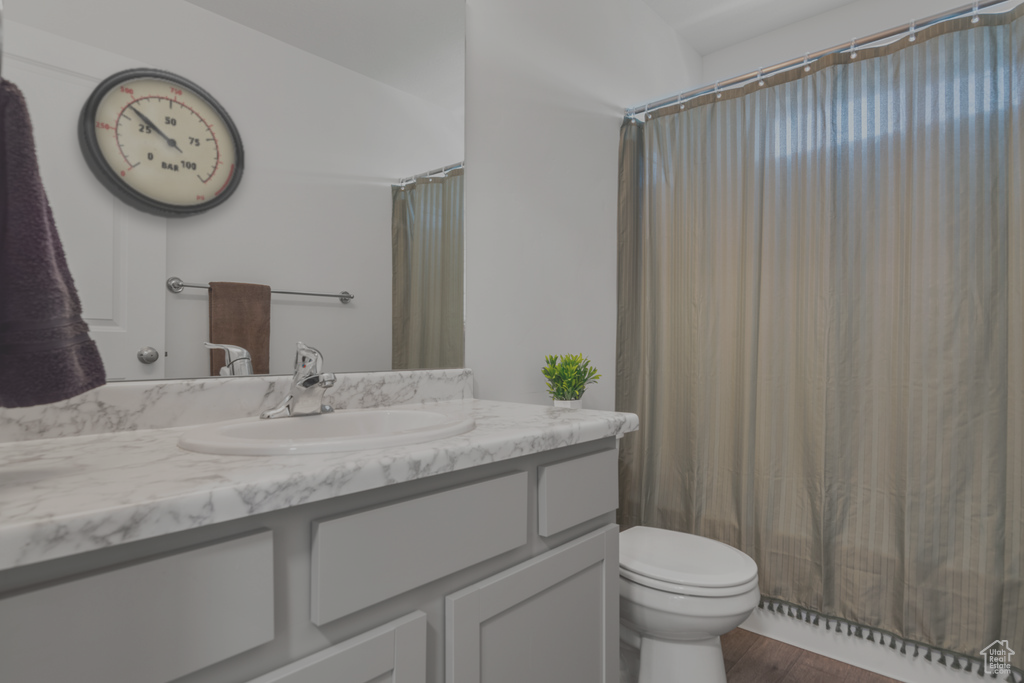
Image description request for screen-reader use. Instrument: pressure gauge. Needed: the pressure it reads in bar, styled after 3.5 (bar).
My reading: 30 (bar)
